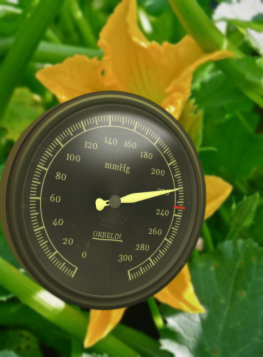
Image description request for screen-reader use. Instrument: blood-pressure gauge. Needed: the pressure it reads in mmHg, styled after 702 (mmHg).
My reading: 220 (mmHg)
